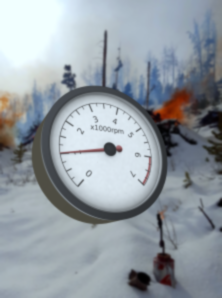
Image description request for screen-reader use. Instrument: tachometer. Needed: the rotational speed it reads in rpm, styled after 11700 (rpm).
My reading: 1000 (rpm)
